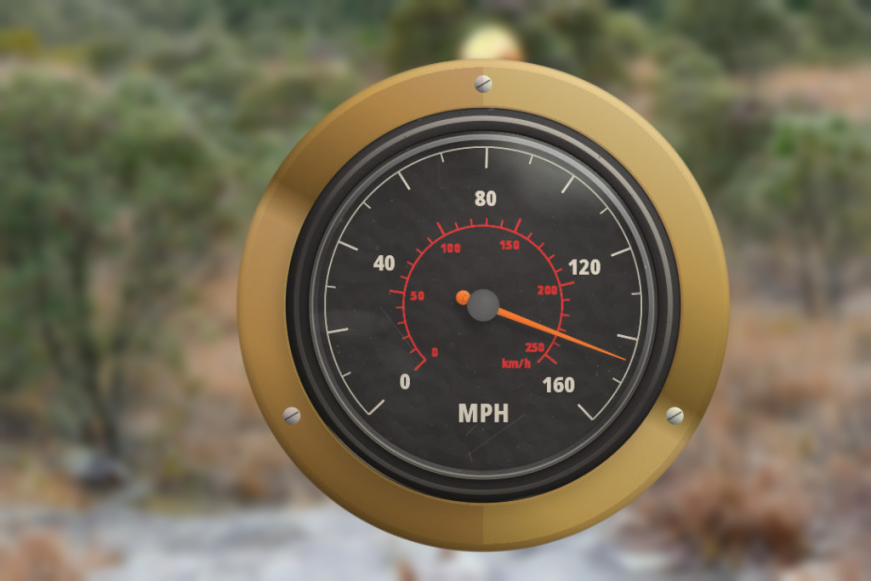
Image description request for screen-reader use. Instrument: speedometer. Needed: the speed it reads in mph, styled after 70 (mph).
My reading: 145 (mph)
